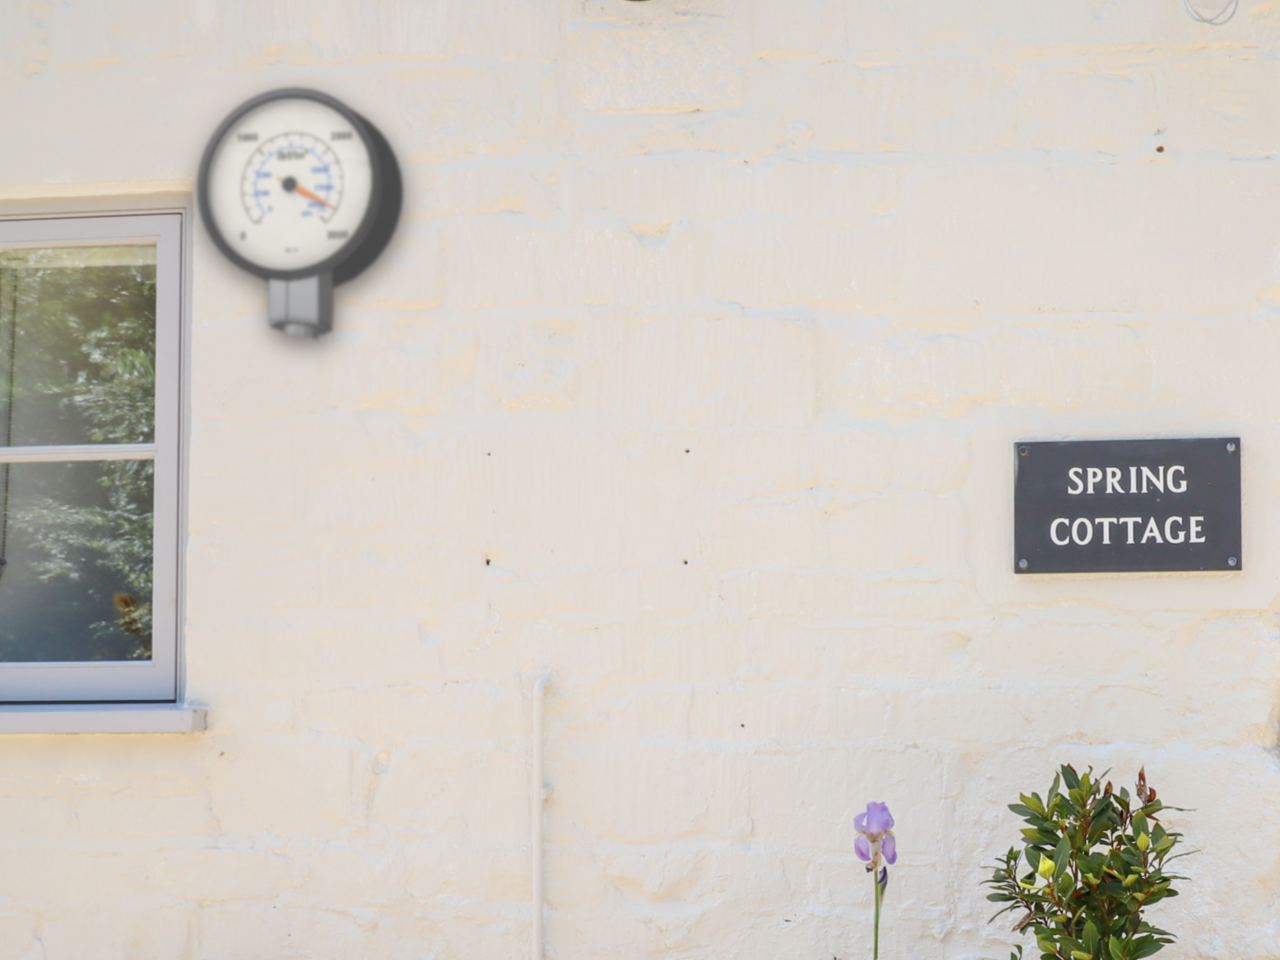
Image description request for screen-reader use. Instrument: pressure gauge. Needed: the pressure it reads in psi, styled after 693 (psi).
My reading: 2800 (psi)
